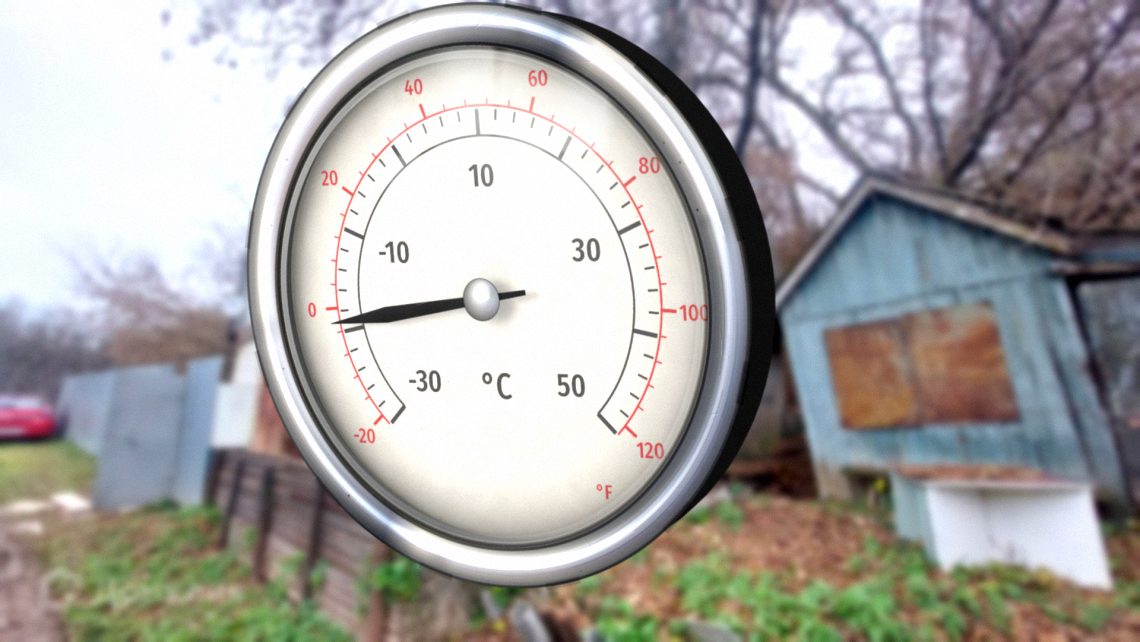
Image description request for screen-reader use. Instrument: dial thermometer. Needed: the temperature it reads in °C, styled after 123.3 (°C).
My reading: -19 (°C)
